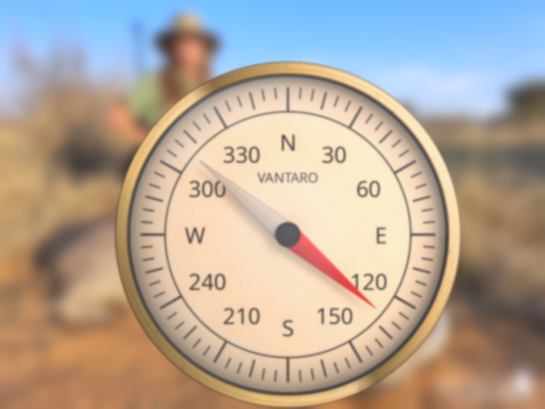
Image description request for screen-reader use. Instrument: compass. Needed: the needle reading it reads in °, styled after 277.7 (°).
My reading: 130 (°)
